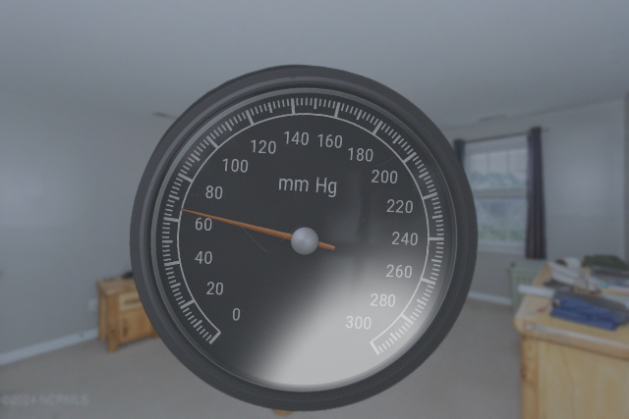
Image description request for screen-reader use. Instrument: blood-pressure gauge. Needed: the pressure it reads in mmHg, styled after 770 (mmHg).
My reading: 66 (mmHg)
